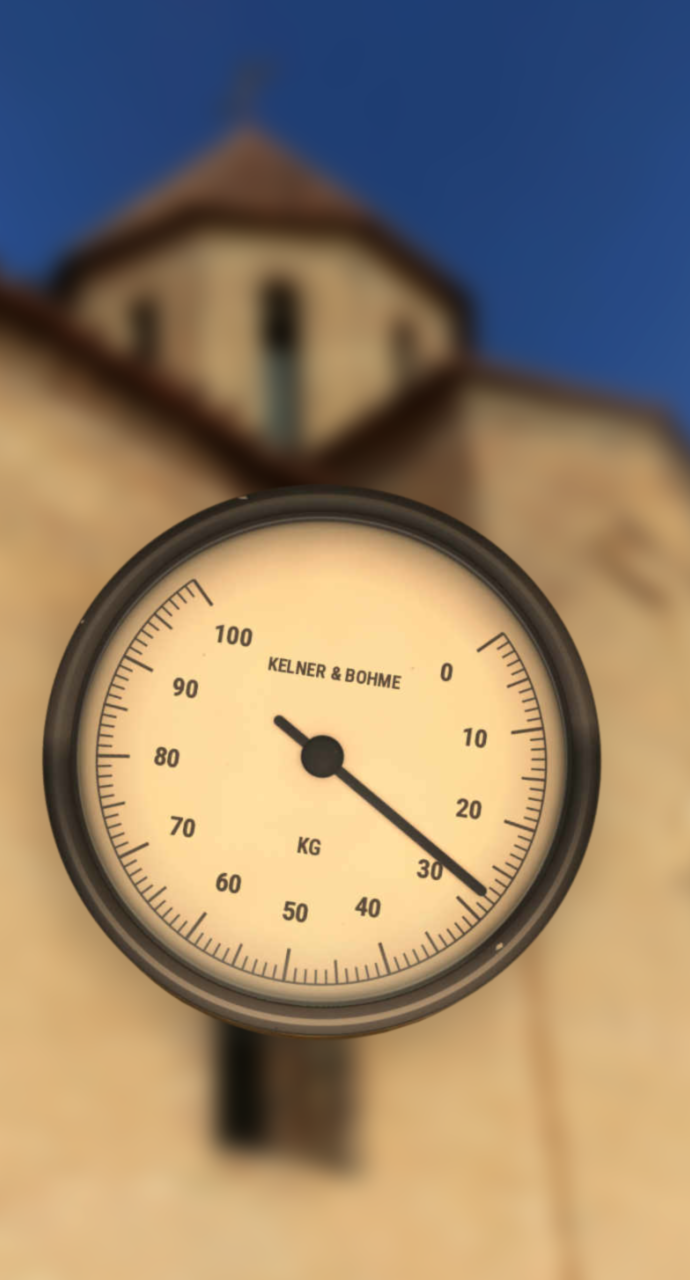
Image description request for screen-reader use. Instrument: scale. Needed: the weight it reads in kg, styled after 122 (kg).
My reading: 28 (kg)
